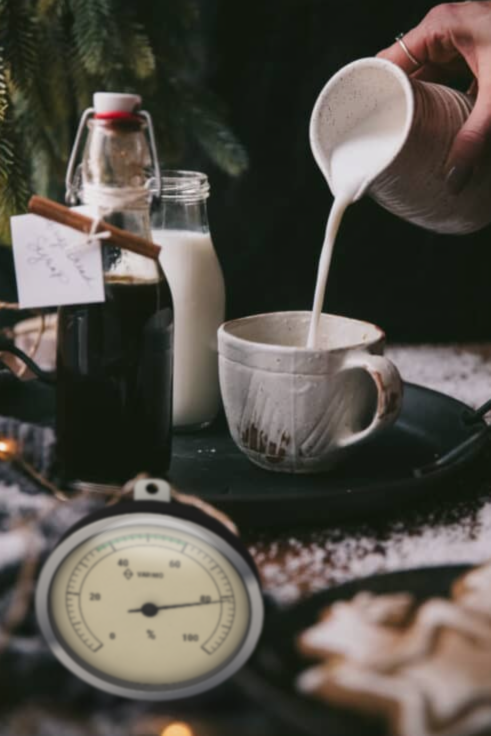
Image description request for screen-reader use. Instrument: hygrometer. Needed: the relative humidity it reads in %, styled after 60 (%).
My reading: 80 (%)
